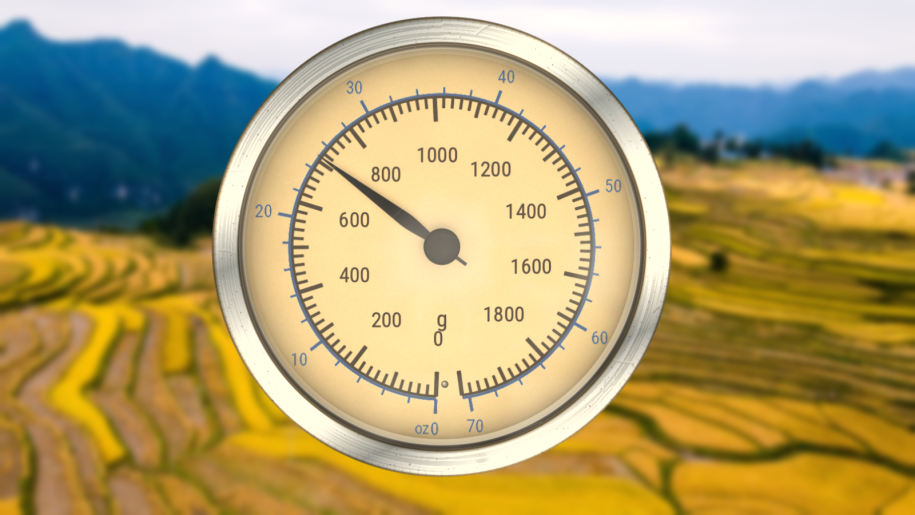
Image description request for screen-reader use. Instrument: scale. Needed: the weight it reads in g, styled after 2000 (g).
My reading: 710 (g)
